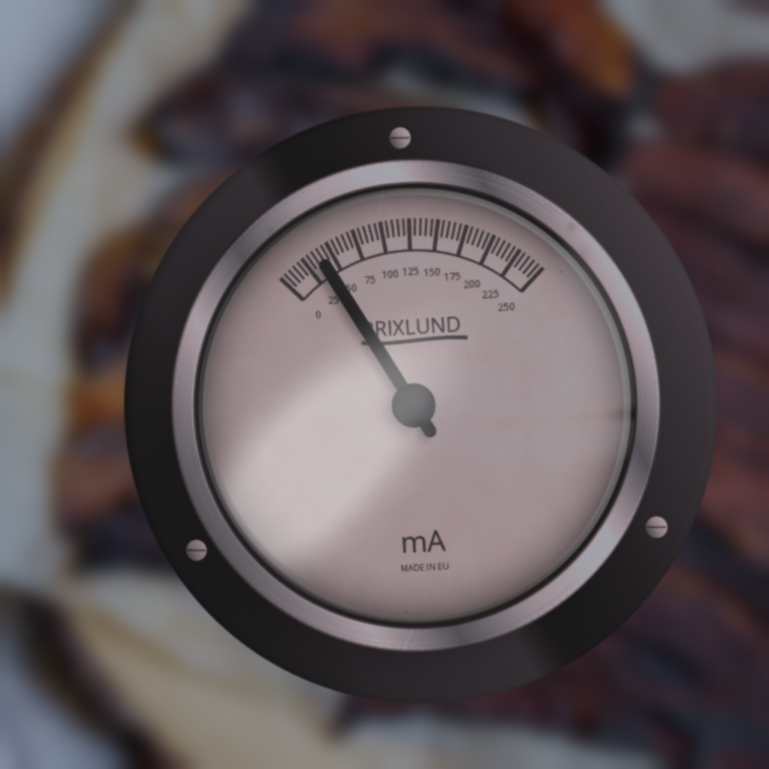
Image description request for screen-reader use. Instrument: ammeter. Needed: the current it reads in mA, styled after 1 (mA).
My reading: 40 (mA)
